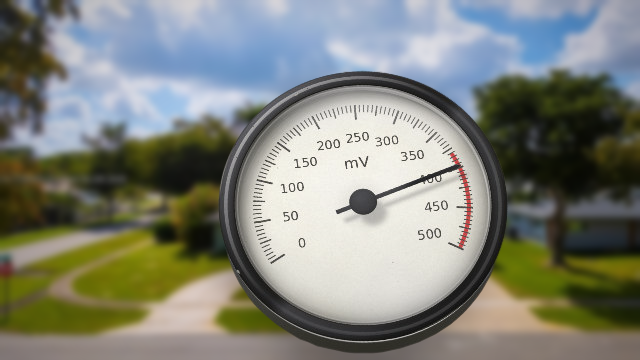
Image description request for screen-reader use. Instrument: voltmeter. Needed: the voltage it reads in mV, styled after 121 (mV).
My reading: 400 (mV)
